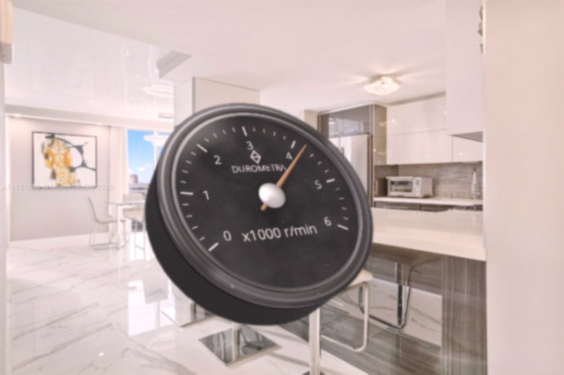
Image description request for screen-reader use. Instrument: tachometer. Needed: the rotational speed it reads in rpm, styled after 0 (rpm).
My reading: 4200 (rpm)
